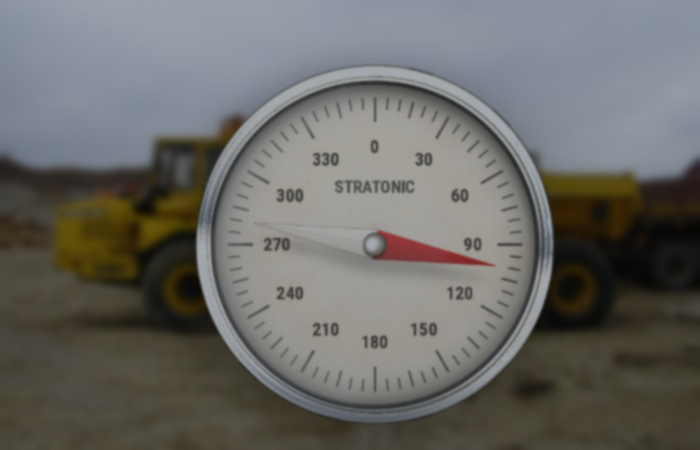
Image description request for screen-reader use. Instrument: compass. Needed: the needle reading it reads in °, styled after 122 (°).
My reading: 100 (°)
